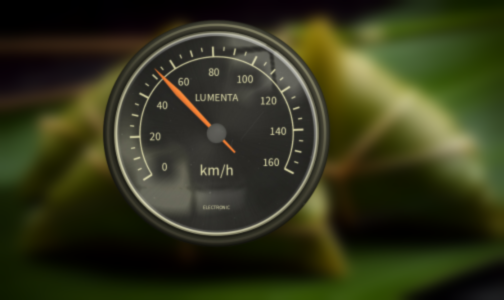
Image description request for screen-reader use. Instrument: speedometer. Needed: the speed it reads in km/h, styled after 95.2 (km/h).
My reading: 52.5 (km/h)
